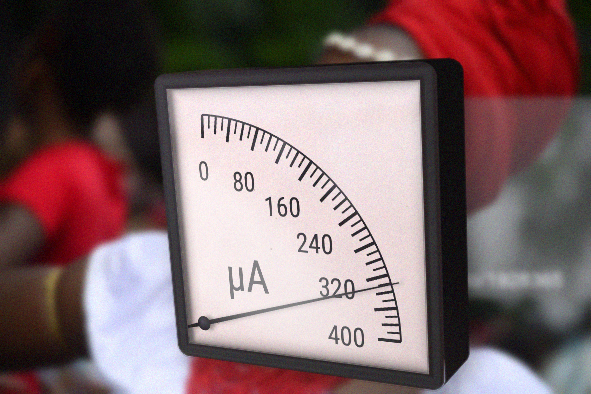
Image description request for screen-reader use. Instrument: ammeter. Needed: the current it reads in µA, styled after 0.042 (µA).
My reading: 330 (µA)
